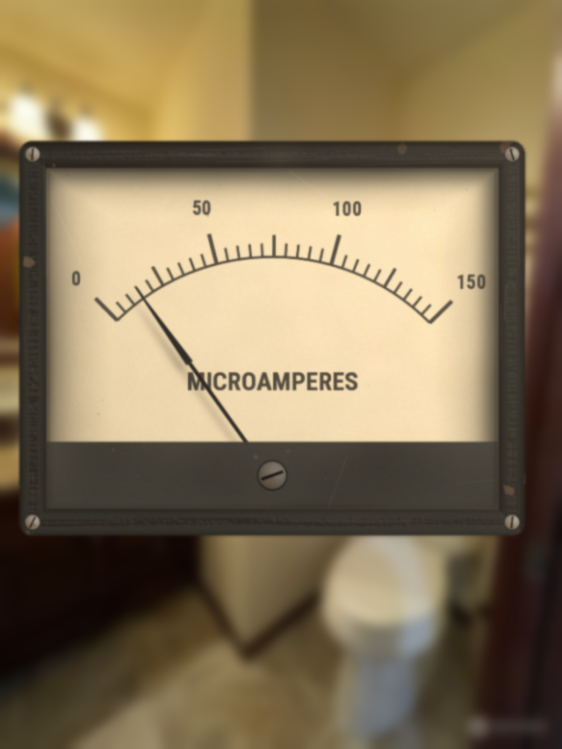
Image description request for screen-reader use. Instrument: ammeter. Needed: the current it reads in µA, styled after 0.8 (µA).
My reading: 15 (µA)
